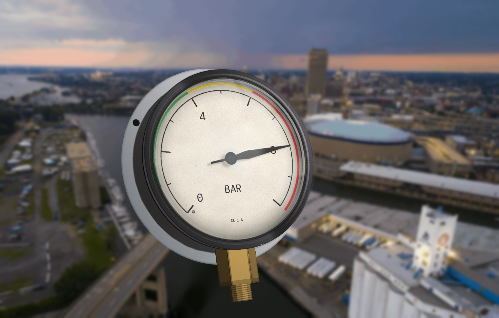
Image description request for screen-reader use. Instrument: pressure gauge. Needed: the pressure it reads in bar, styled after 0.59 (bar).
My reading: 8 (bar)
